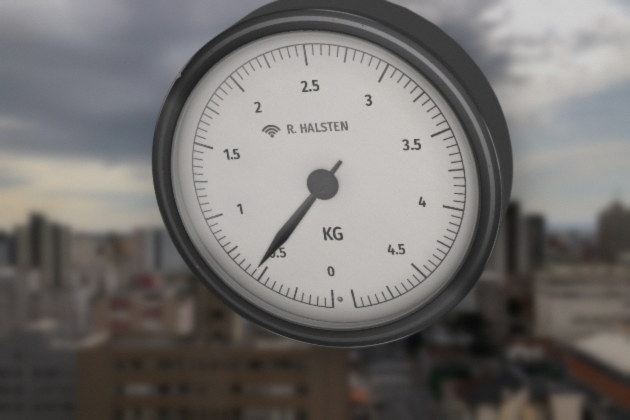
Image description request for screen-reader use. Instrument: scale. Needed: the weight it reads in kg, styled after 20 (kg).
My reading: 0.55 (kg)
